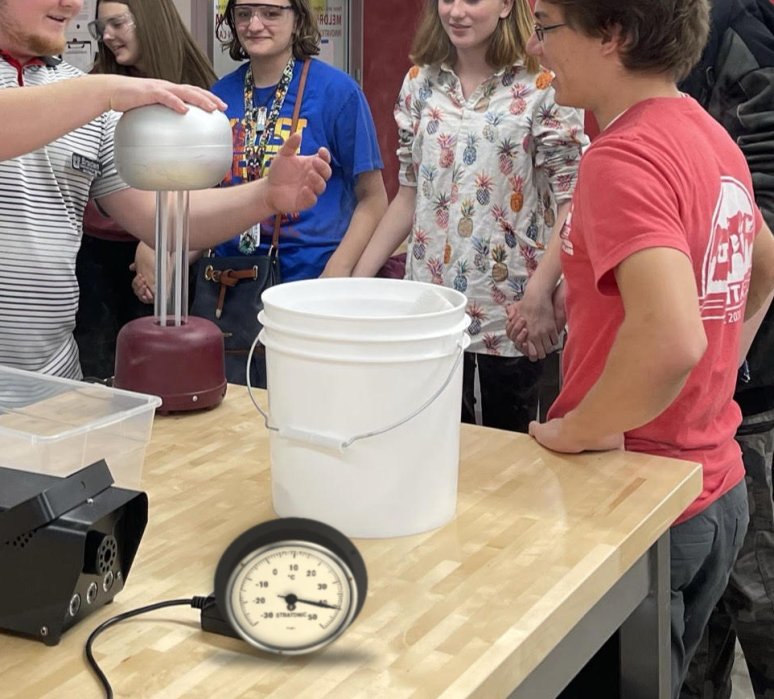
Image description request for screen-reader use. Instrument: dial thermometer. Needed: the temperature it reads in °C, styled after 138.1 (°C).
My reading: 40 (°C)
